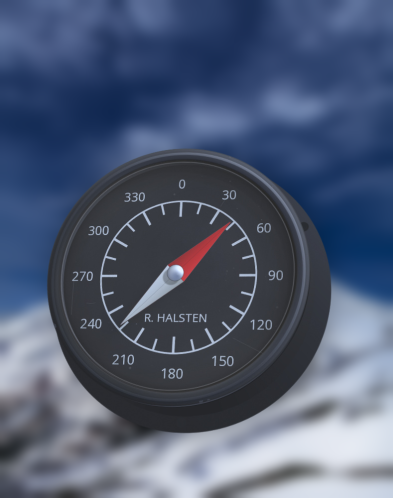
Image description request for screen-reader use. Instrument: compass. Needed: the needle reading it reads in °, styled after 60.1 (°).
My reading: 45 (°)
